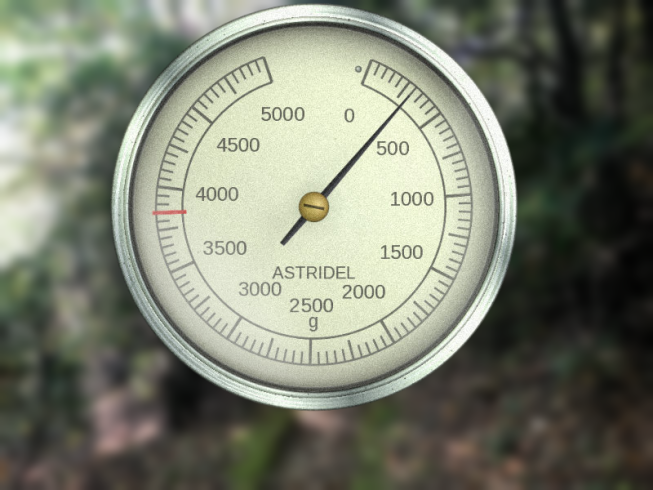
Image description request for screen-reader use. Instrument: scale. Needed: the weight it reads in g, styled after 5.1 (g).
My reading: 300 (g)
